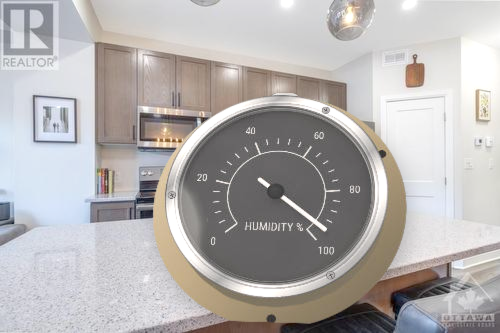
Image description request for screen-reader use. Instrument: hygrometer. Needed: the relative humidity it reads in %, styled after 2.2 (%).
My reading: 96 (%)
